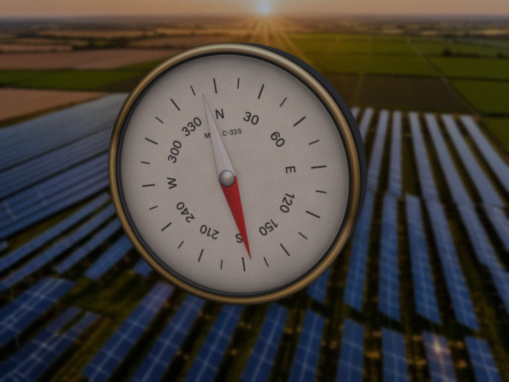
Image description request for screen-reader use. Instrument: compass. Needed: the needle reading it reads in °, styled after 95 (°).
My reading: 172.5 (°)
